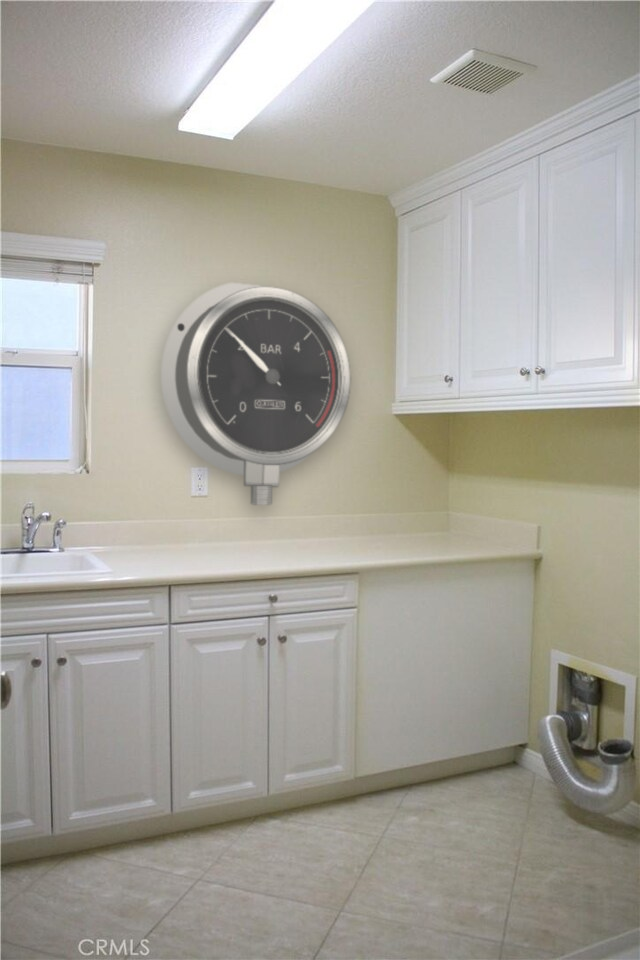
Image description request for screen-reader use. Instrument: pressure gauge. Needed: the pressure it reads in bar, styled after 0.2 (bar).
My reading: 2 (bar)
